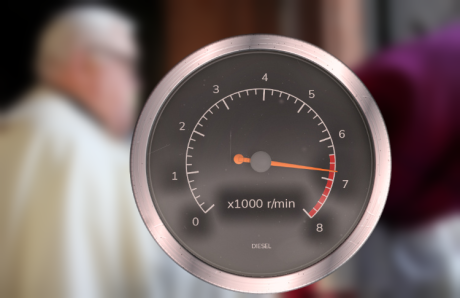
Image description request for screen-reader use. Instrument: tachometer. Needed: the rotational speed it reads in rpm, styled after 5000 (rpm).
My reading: 6800 (rpm)
